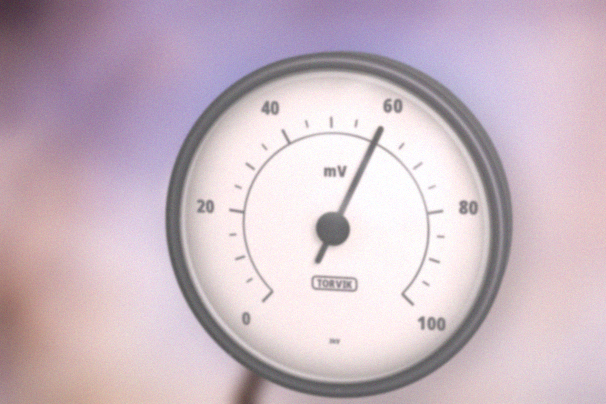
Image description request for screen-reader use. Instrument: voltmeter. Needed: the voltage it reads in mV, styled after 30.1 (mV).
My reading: 60 (mV)
